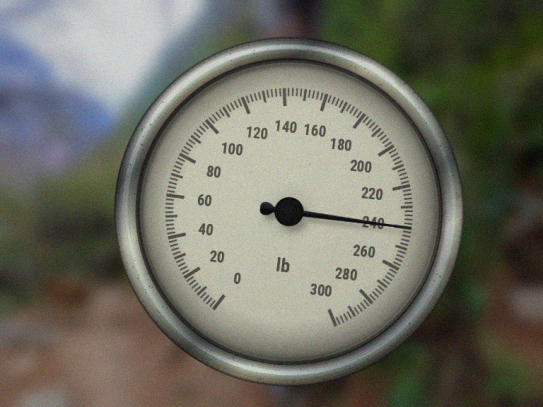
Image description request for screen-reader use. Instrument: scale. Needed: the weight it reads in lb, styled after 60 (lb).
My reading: 240 (lb)
